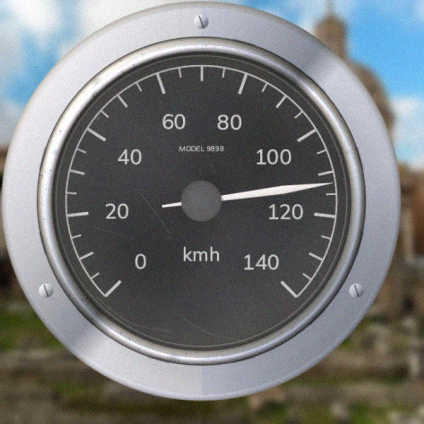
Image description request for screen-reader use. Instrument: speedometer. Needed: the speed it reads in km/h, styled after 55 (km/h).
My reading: 112.5 (km/h)
